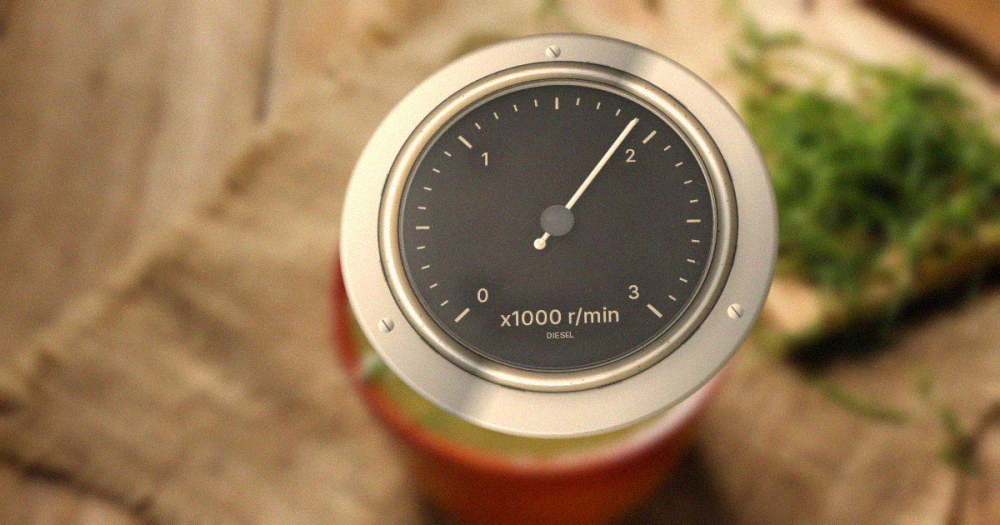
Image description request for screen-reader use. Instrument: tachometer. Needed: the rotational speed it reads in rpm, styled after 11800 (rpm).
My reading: 1900 (rpm)
